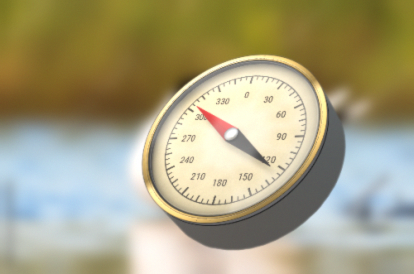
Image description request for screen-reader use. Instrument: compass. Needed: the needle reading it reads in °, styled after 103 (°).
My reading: 305 (°)
